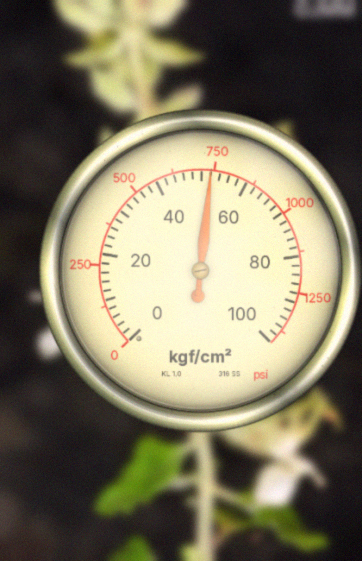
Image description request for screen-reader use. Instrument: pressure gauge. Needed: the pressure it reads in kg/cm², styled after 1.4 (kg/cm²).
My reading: 52 (kg/cm²)
